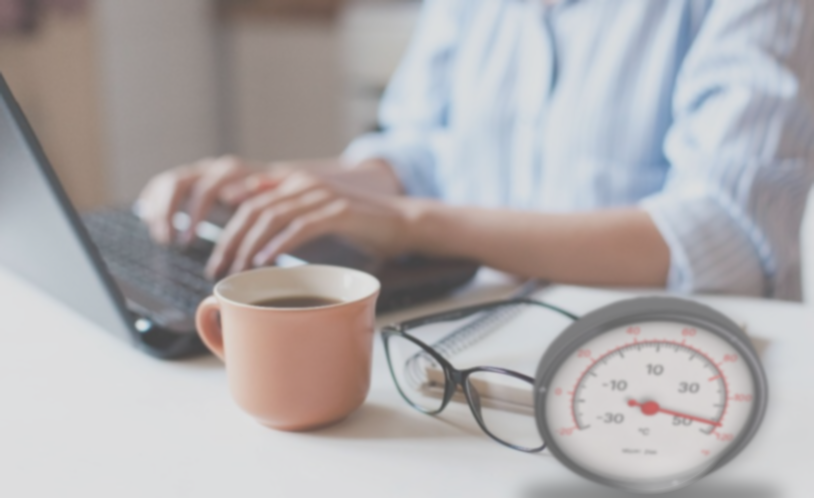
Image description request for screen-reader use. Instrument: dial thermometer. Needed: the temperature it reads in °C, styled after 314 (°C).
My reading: 45 (°C)
